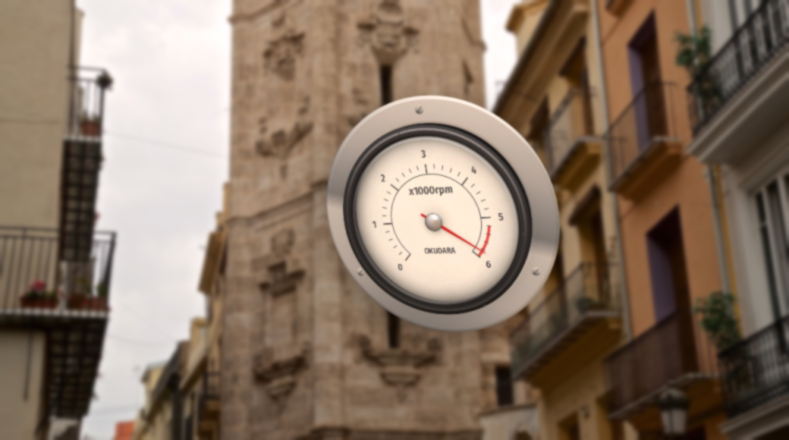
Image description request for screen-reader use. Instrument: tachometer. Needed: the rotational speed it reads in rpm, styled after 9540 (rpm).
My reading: 5800 (rpm)
